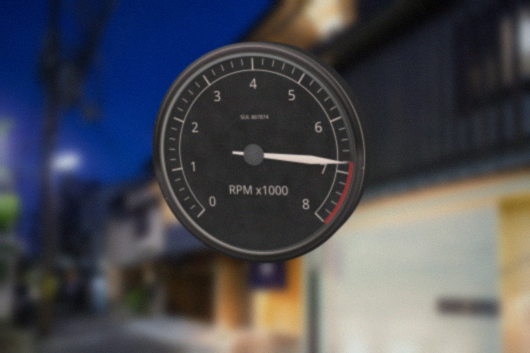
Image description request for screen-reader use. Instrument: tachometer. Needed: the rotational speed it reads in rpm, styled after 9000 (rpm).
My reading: 6800 (rpm)
